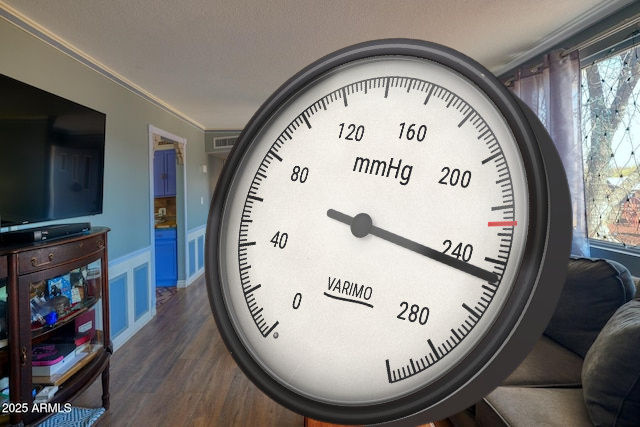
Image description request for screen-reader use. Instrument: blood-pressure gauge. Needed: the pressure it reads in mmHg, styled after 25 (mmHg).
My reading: 246 (mmHg)
